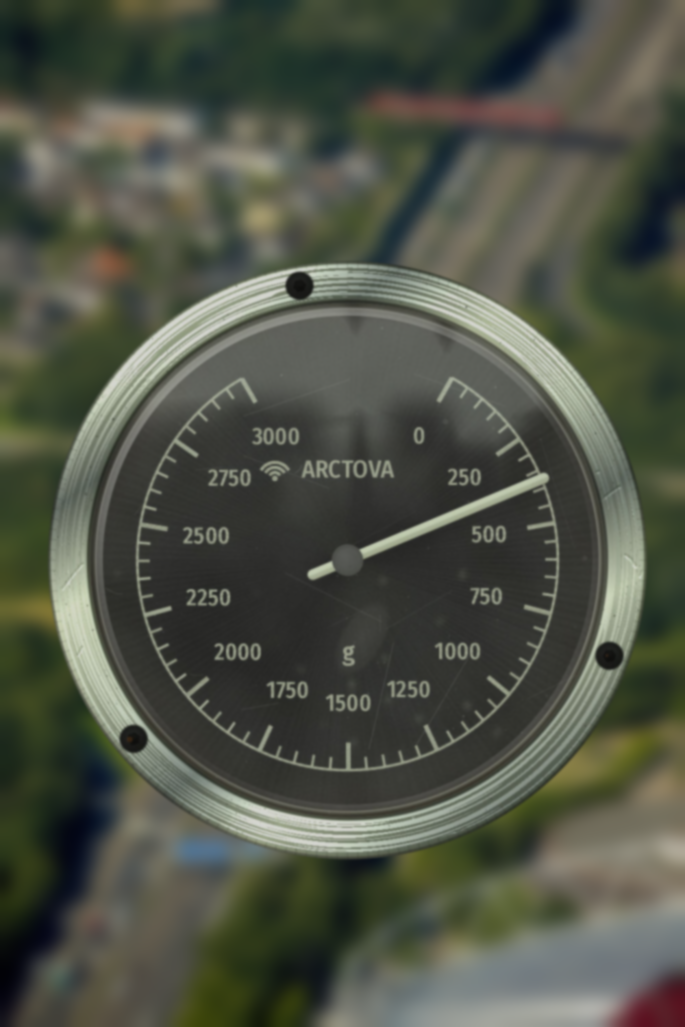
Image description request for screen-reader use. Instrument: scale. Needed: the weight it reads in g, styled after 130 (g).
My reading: 375 (g)
